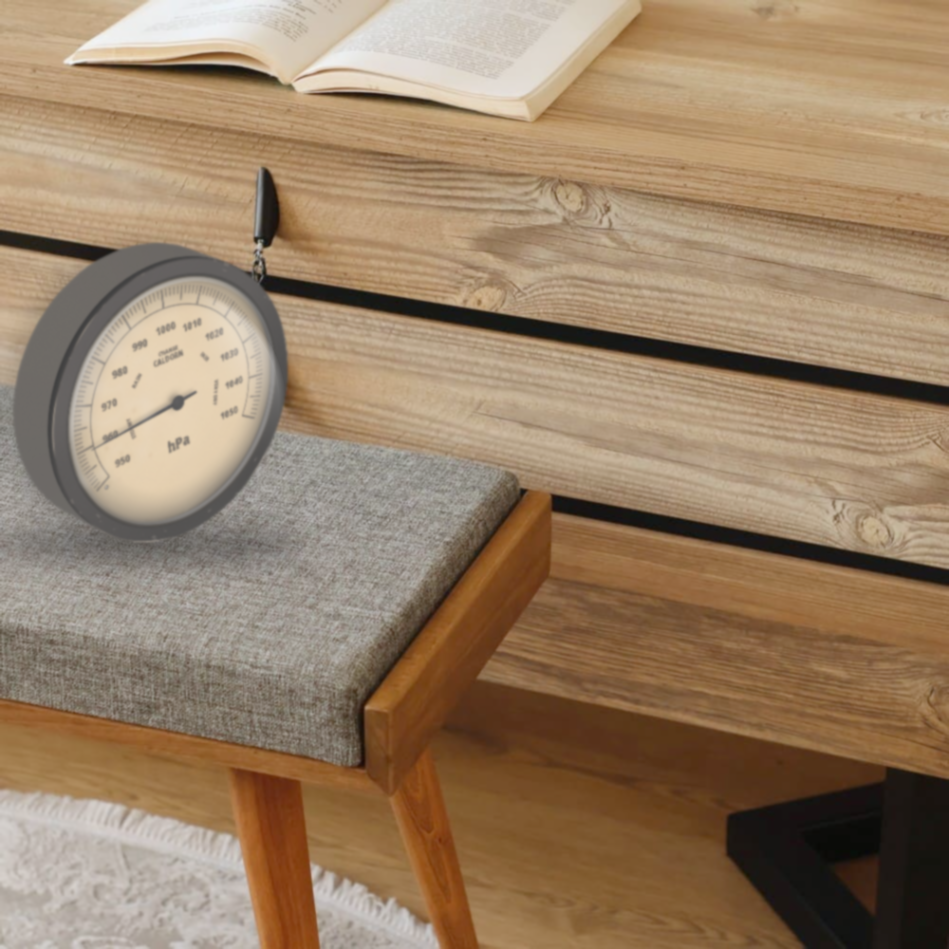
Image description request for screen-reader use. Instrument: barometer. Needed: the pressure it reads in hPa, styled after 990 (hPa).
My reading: 960 (hPa)
